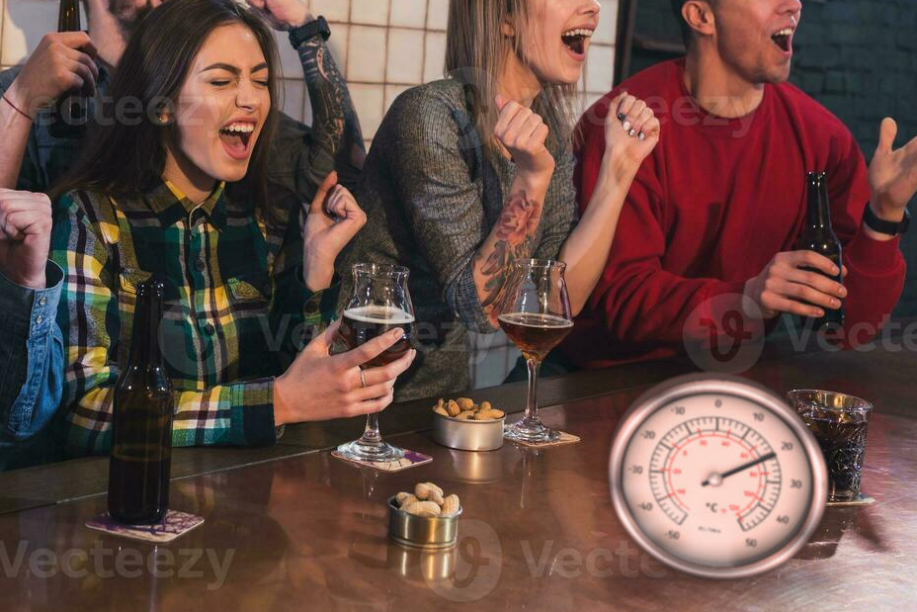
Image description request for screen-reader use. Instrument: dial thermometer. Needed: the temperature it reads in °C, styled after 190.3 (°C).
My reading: 20 (°C)
